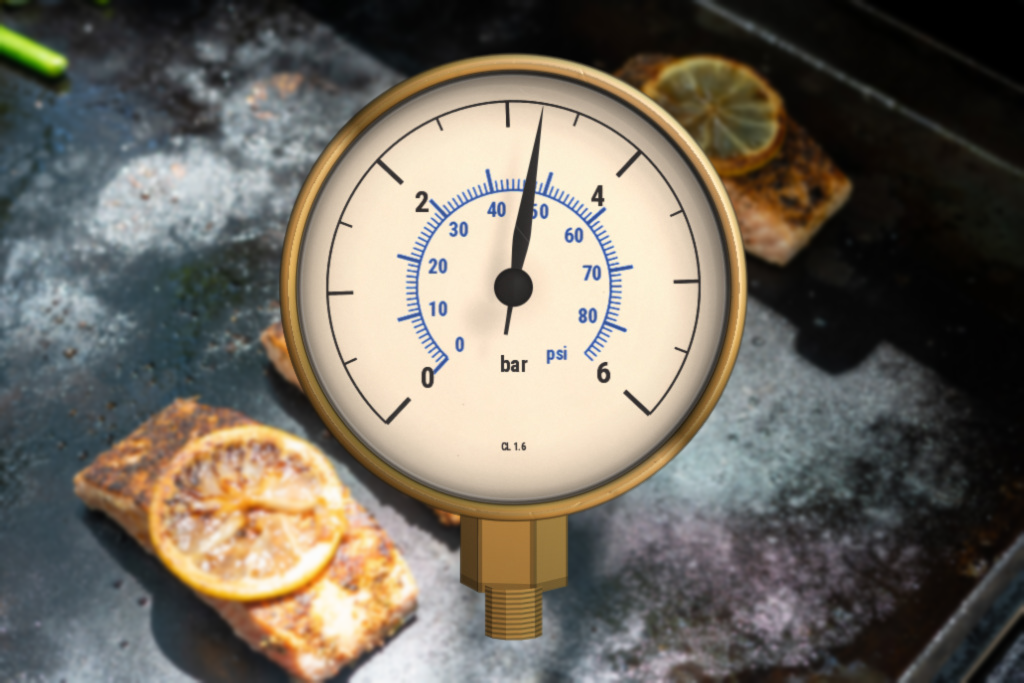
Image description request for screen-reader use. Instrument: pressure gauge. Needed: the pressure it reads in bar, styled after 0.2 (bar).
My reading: 3.25 (bar)
